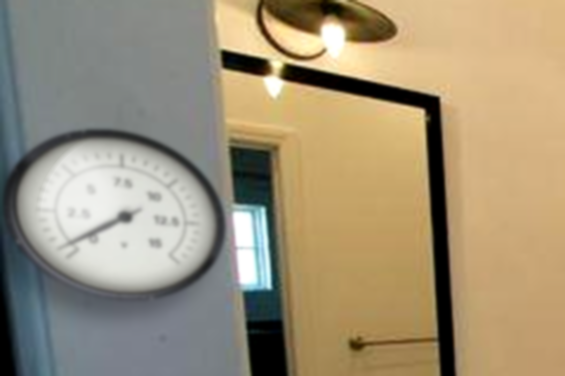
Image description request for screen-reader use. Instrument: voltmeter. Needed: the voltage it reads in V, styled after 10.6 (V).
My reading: 0.5 (V)
